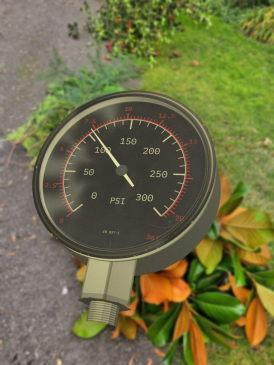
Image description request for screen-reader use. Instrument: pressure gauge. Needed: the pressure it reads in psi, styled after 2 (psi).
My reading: 105 (psi)
